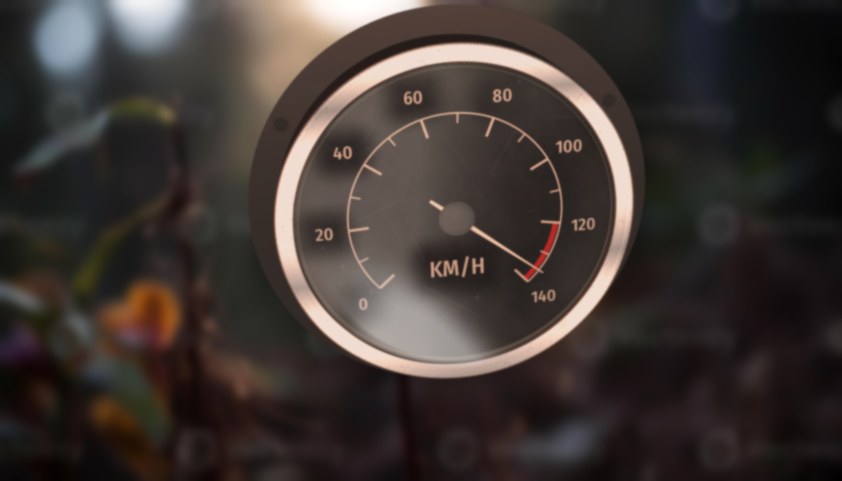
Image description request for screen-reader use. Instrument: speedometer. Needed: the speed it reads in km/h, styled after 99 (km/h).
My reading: 135 (km/h)
